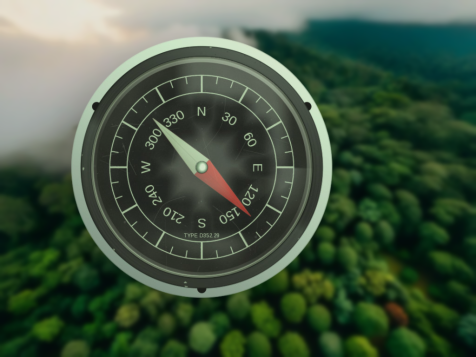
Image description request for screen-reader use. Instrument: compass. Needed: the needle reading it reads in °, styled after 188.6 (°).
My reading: 135 (°)
